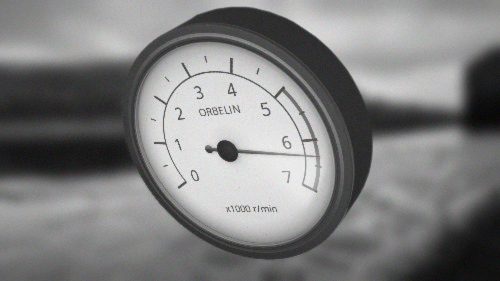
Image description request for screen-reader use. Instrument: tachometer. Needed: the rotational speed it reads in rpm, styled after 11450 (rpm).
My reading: 6250 (rpm)
